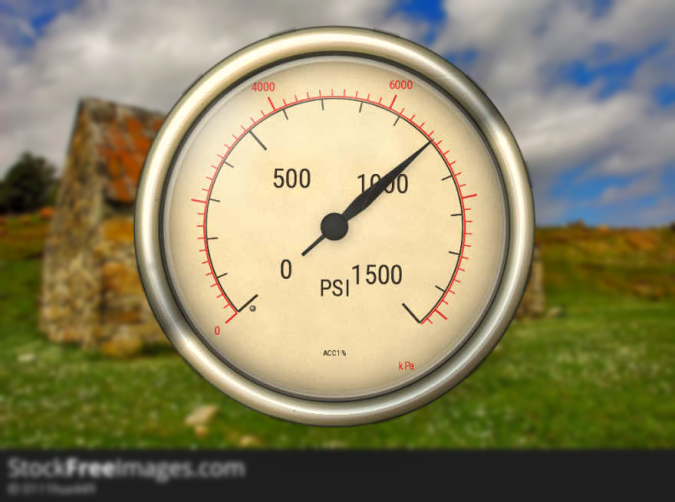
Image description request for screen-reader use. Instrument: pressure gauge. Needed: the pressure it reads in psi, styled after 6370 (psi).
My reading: 1000 (psi)
